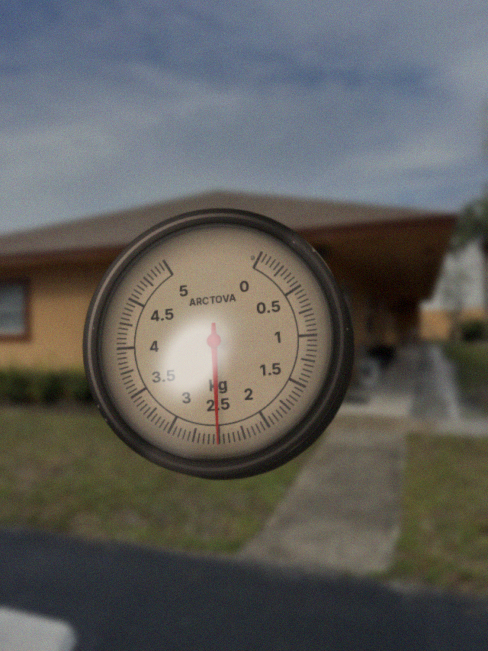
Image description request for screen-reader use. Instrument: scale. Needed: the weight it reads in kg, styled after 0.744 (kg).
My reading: 2.5 (kg)
